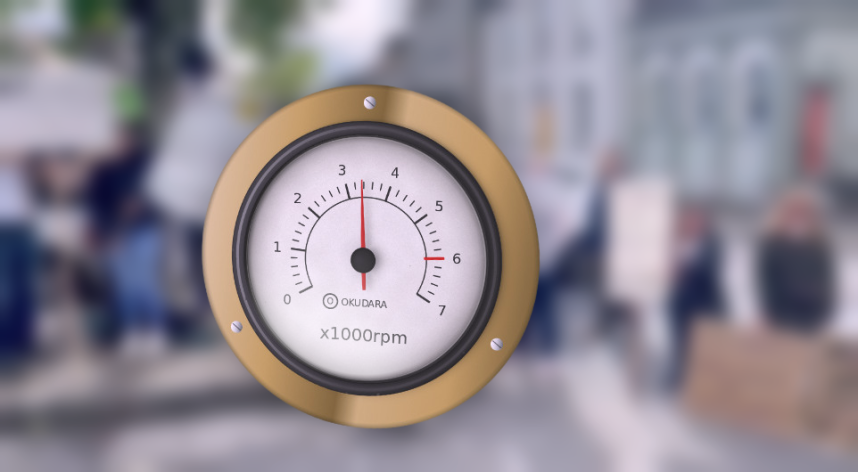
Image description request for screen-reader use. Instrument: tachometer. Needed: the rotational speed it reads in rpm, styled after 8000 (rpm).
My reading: 3400 (rpm)
